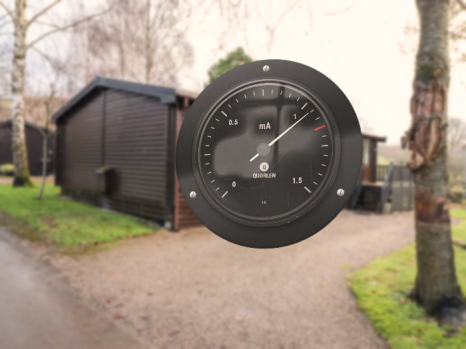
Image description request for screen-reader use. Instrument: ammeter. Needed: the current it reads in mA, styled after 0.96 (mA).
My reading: 1.05 (mA)
